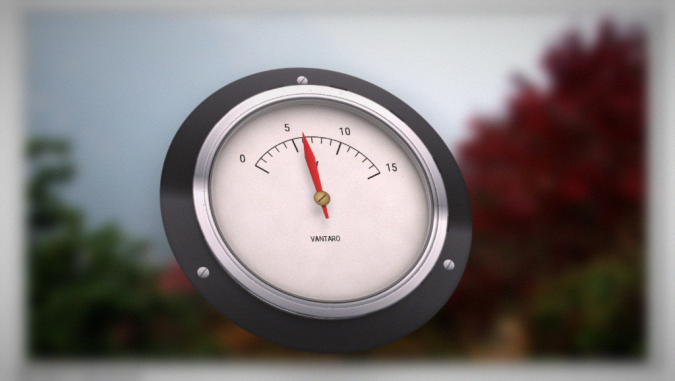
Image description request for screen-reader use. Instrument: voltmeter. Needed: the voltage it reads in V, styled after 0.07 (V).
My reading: 6 (V)
